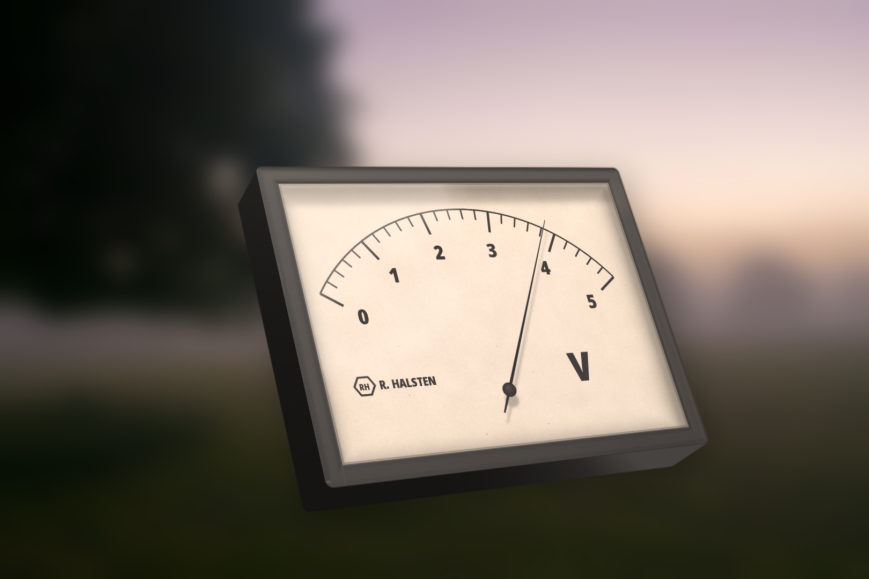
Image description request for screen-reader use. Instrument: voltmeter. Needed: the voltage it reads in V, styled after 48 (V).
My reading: 3.8 (V)
